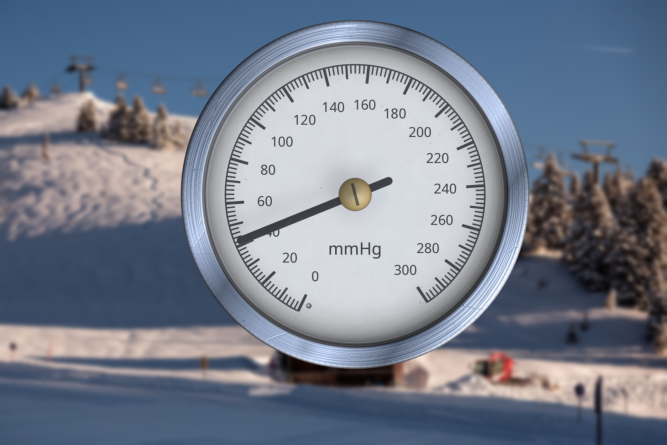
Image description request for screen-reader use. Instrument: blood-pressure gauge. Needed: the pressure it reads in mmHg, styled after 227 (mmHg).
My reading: 42 (mmHg)
